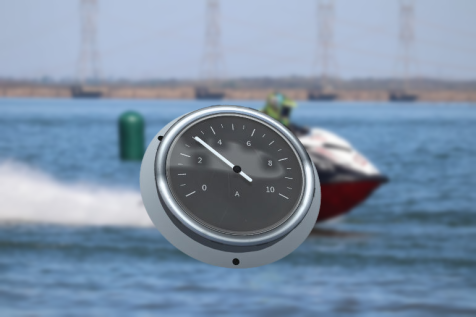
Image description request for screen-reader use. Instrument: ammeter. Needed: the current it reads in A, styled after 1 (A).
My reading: 3 (A)
